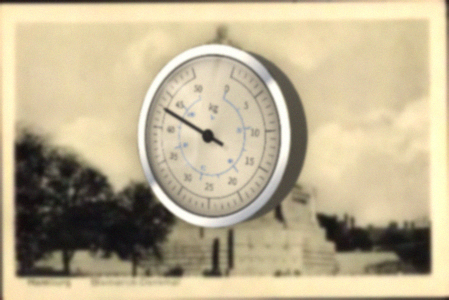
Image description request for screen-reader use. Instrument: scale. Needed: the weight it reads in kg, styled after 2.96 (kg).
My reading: 43 (kg)
